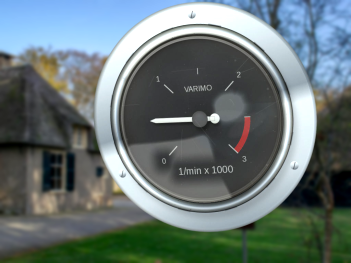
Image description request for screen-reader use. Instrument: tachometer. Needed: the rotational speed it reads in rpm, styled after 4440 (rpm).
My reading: 500 (rpm)
